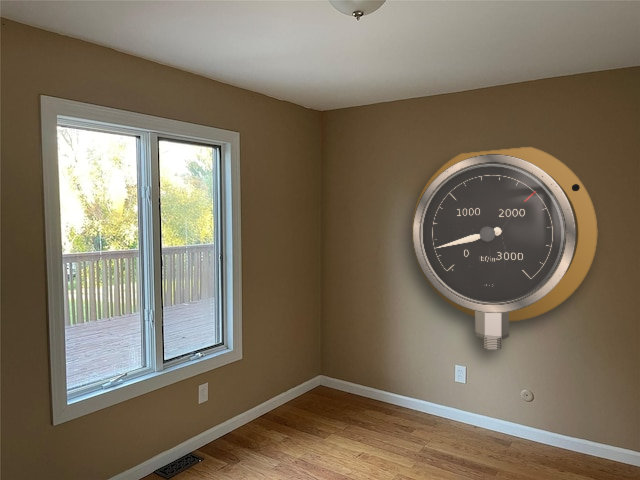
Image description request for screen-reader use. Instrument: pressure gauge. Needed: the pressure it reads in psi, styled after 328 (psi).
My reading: 300 (psi)
